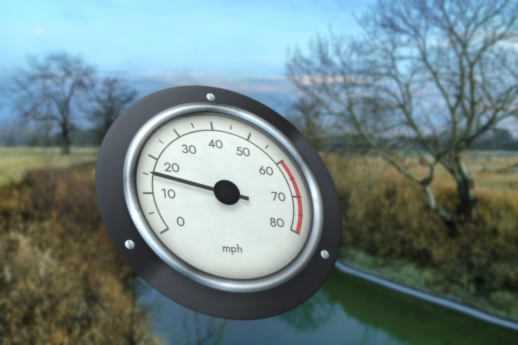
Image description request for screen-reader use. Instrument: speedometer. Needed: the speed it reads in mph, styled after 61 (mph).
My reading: 15 (mph)
